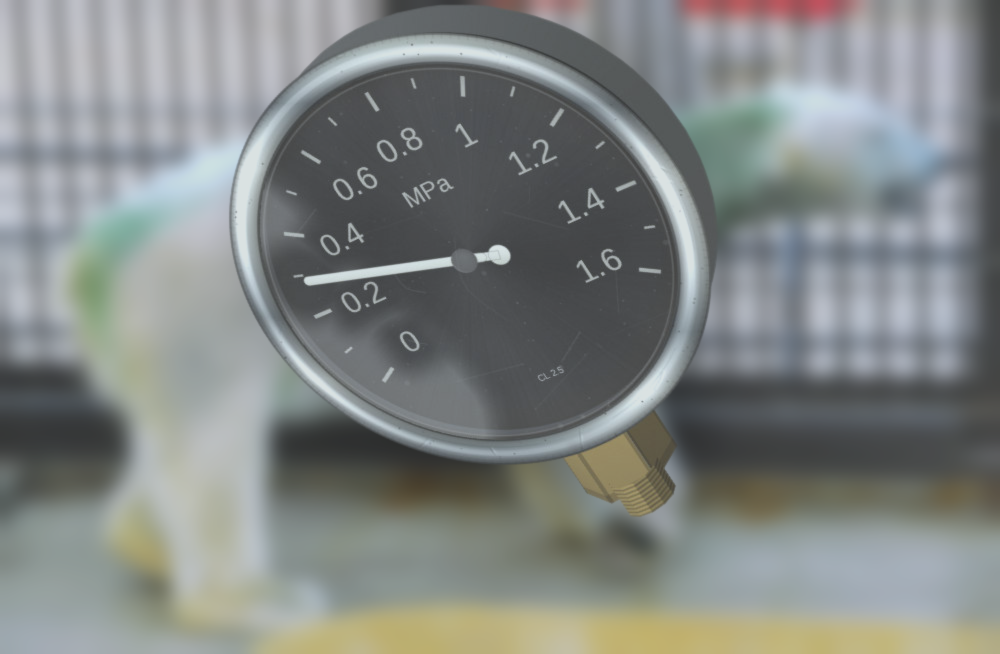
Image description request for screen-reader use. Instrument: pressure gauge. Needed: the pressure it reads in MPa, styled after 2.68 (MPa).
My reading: 0.3 (MPa)
